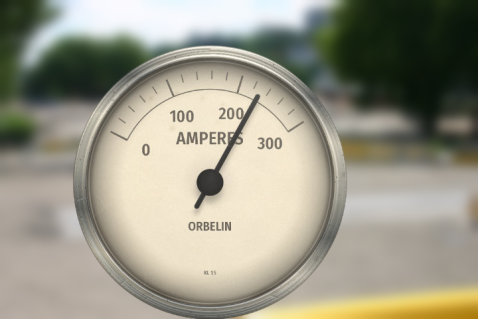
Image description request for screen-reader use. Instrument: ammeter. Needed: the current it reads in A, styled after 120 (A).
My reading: 230 (A)
